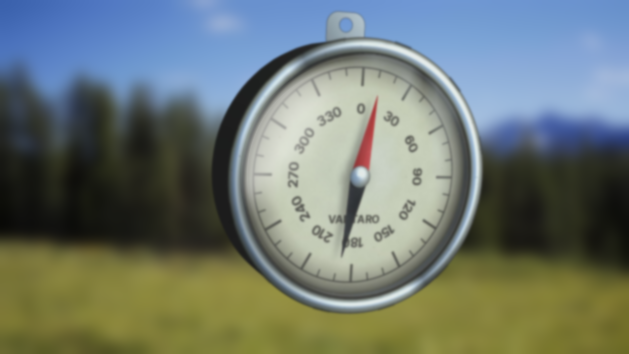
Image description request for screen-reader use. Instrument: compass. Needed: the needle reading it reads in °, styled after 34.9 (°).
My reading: 10 (°)
